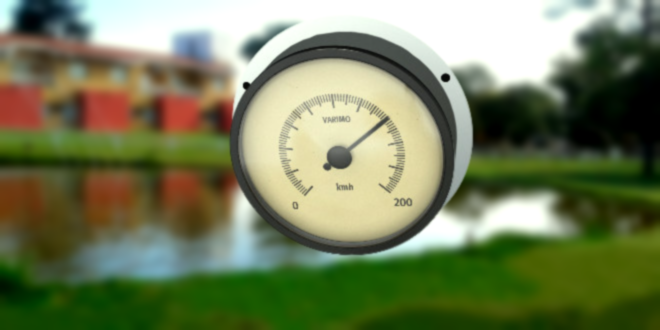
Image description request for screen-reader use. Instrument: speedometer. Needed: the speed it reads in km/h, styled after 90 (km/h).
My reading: 140 (km/h)
